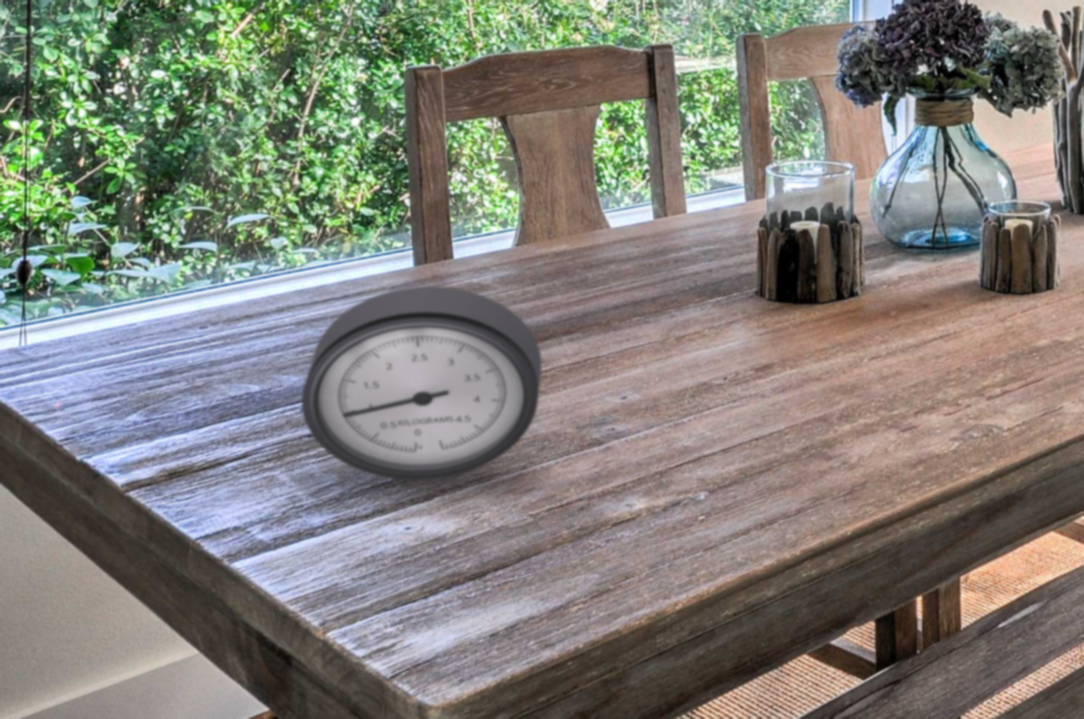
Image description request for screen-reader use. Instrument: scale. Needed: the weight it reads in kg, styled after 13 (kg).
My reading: 1 (kg)
